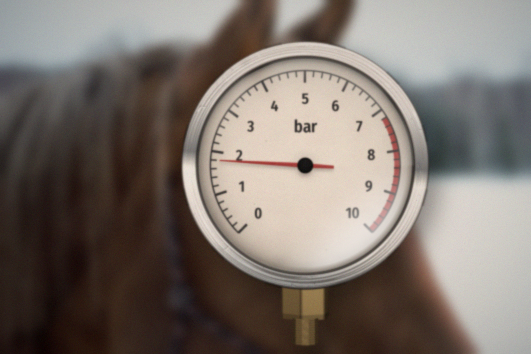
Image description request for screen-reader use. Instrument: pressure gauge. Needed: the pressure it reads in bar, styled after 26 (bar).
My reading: 1.8 (bar)
